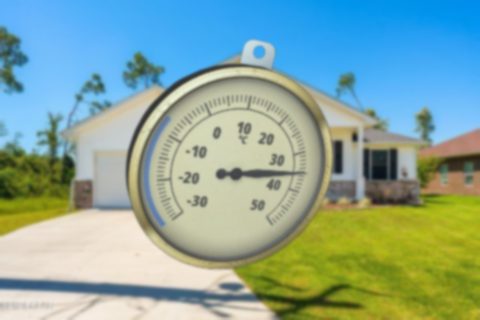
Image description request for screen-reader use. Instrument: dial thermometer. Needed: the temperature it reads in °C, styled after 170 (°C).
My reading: 35 (°C)
